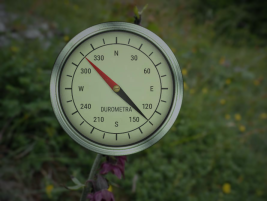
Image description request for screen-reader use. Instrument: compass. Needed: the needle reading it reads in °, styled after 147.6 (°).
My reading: 315 (°)
